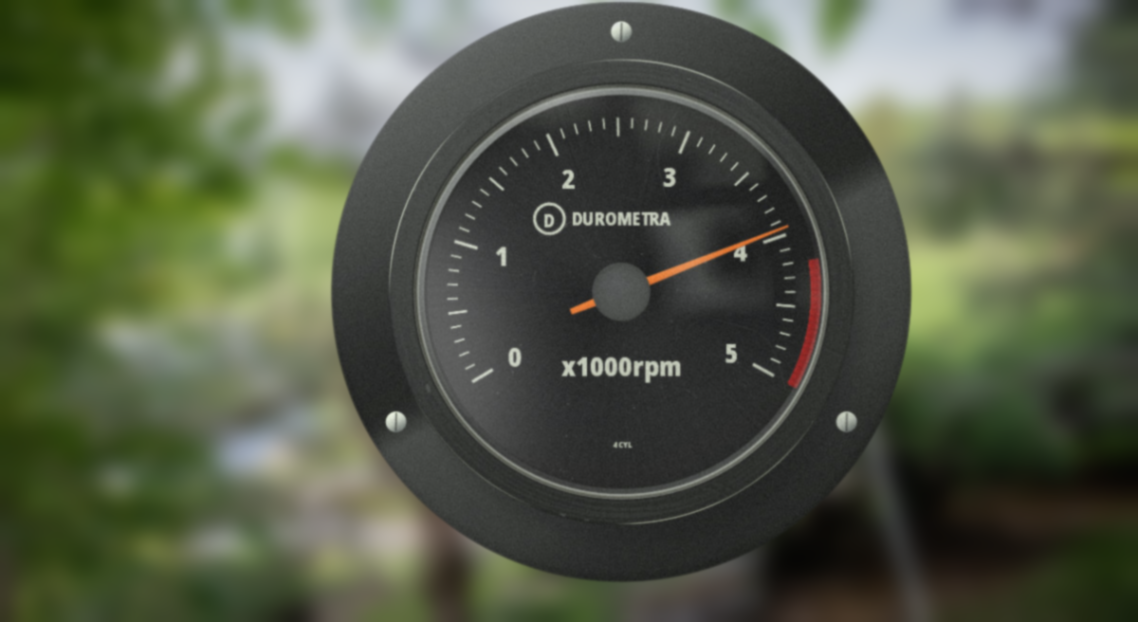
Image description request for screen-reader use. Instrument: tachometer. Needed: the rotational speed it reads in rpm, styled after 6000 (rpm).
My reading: 3950 (rpm)
